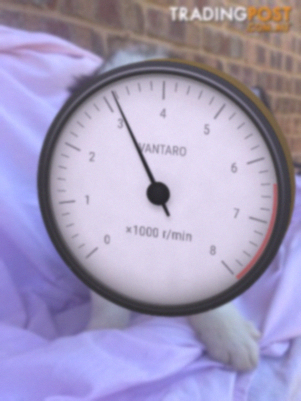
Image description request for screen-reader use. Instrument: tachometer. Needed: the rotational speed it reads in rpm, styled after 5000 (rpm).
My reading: 3200 (rpm)
